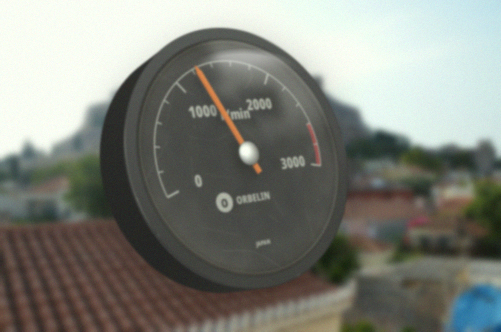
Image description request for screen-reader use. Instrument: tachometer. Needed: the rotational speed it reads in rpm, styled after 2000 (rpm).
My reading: 1200 (rpm)
